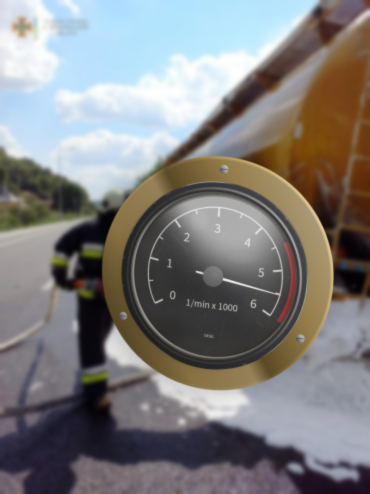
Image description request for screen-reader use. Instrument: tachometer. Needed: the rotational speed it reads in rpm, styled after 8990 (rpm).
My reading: 5500 (rpm)
